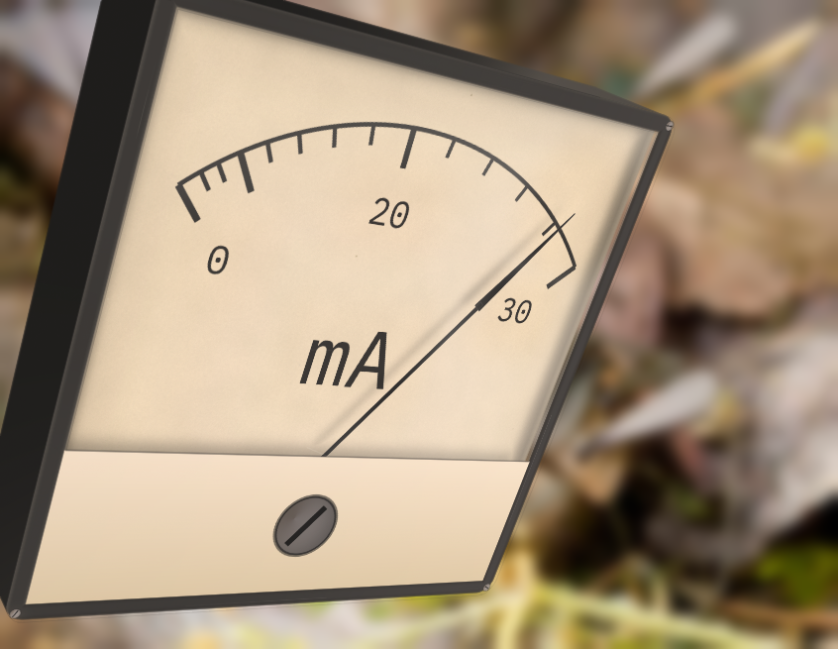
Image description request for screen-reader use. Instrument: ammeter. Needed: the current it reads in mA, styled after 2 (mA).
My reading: 28 (mA)
